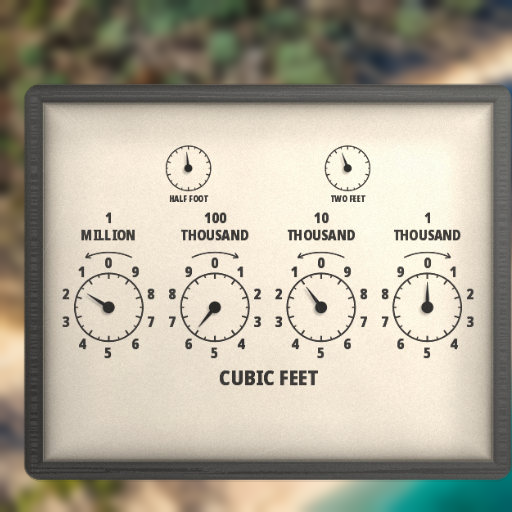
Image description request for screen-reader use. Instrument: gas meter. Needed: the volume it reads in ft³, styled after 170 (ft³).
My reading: 161000 (ft³)
